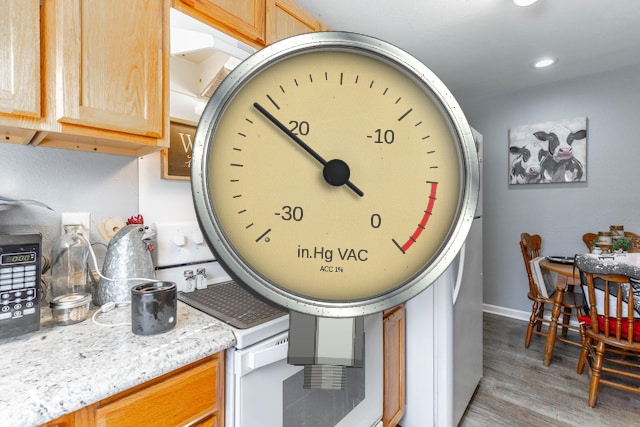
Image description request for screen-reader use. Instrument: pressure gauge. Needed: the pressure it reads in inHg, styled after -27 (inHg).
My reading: -21 (inHg)
